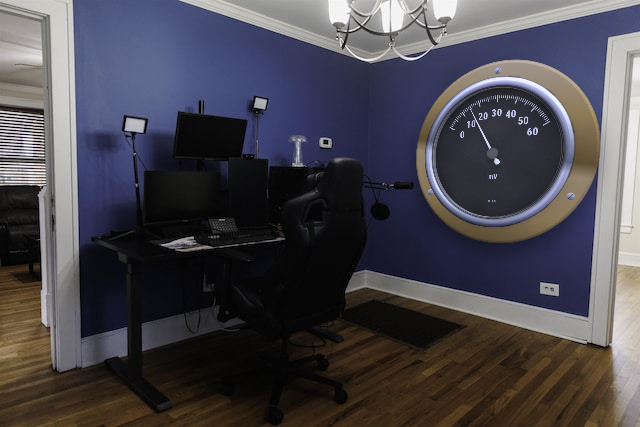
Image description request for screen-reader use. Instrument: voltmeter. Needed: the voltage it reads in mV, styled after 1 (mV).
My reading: 15 (mV)
